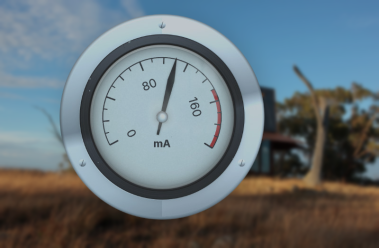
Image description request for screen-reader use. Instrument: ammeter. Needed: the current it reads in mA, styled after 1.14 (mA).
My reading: 110 (mA)
